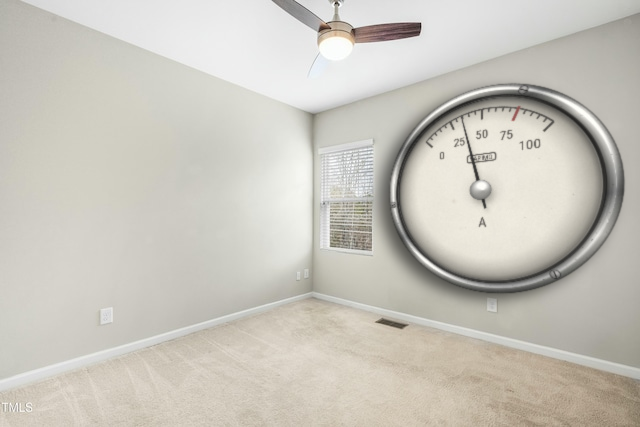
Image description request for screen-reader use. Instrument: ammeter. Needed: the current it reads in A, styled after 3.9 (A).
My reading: 35 (A)
